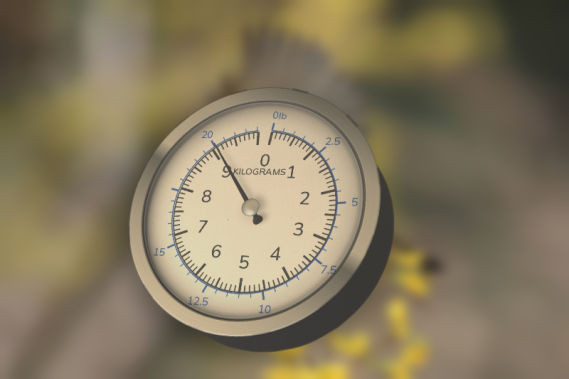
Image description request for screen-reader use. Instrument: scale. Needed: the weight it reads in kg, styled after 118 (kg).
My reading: 9.1 (kg)
